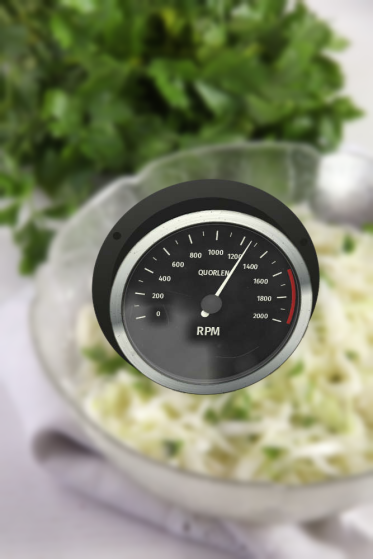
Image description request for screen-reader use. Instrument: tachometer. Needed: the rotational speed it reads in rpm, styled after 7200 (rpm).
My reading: 1250 (rpm)
